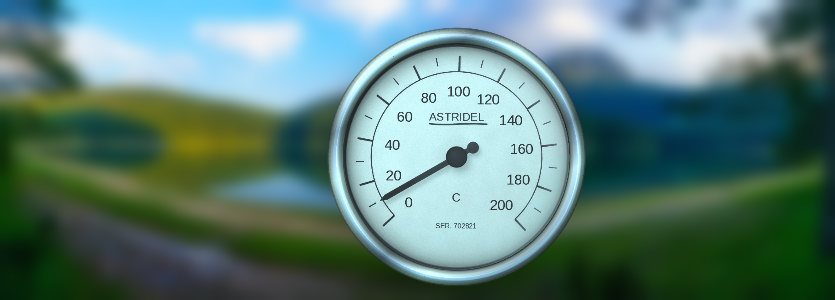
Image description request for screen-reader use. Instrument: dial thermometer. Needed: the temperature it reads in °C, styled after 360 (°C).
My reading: 10 (°C)
